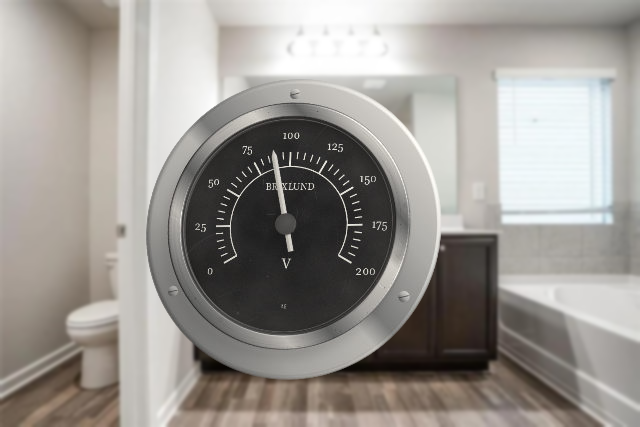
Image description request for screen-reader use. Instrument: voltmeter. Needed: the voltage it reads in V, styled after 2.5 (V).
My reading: 90 (V)
